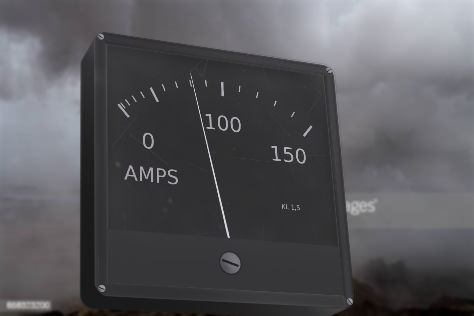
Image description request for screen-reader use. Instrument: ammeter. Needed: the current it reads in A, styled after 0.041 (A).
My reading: 80 (A)
